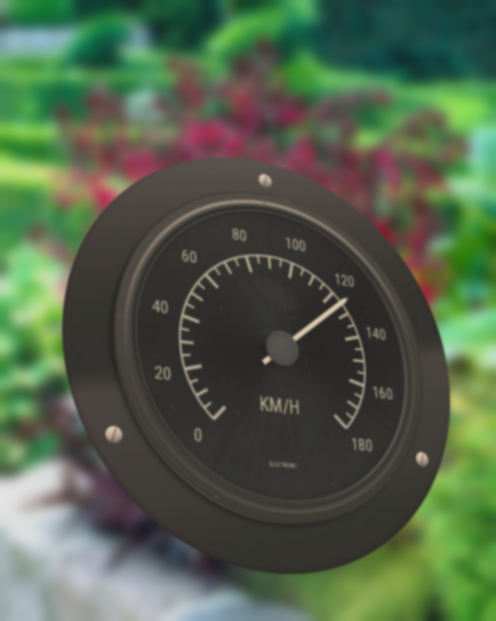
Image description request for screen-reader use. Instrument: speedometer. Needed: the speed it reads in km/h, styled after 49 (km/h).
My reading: 125 (km/h)
